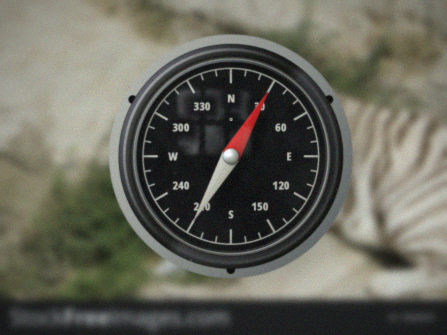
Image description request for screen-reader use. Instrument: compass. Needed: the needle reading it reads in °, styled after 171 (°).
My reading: 30 (°)
